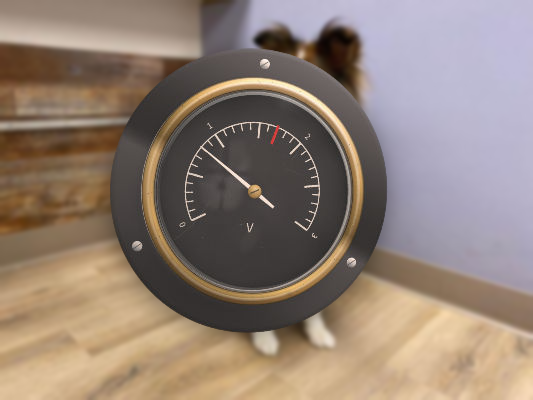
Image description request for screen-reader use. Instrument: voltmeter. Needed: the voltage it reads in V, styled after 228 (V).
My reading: 0.8 (V)
